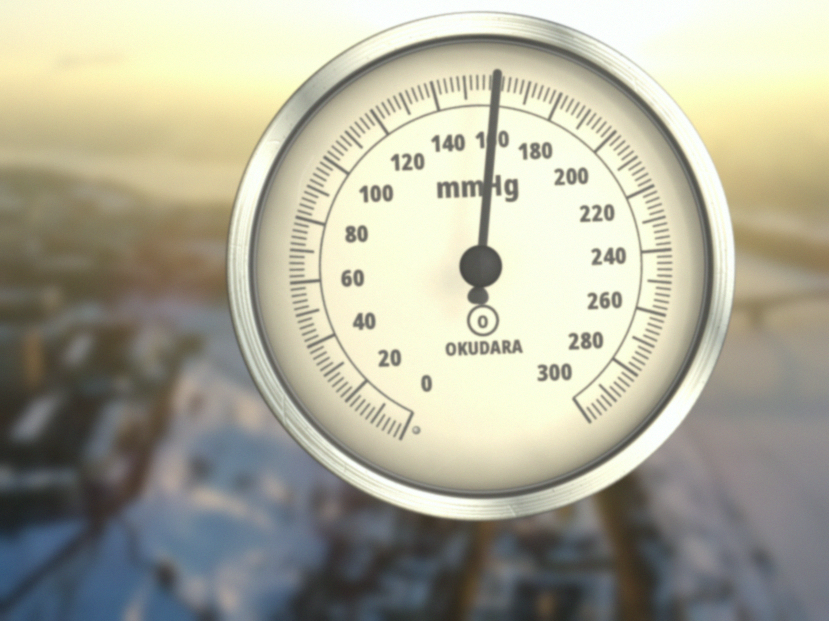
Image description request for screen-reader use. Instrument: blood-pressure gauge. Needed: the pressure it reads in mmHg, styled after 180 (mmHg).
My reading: 160 (mmHg)
